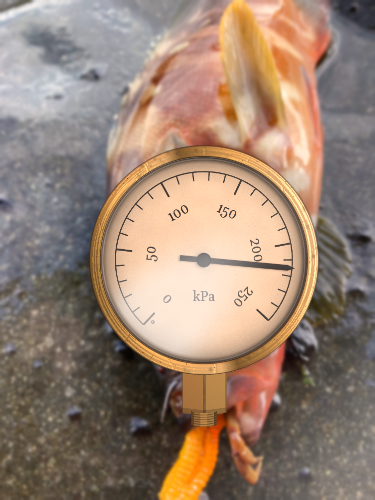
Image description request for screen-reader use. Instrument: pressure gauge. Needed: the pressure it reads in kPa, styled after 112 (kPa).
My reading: 215 (kPa)
